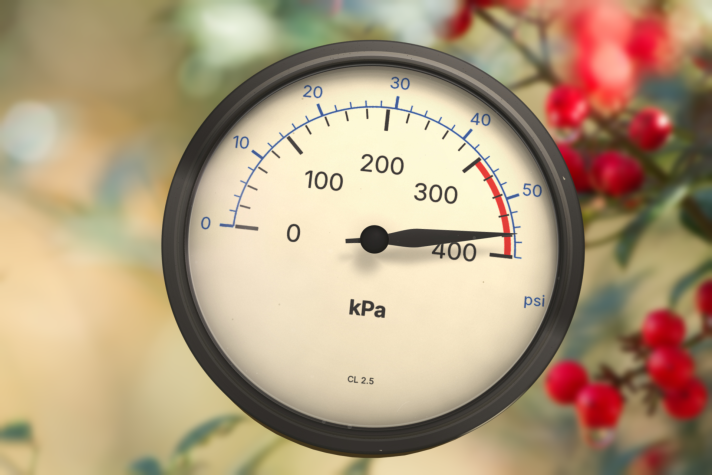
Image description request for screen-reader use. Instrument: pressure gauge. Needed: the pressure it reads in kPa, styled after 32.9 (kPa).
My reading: 380 (kPa)
